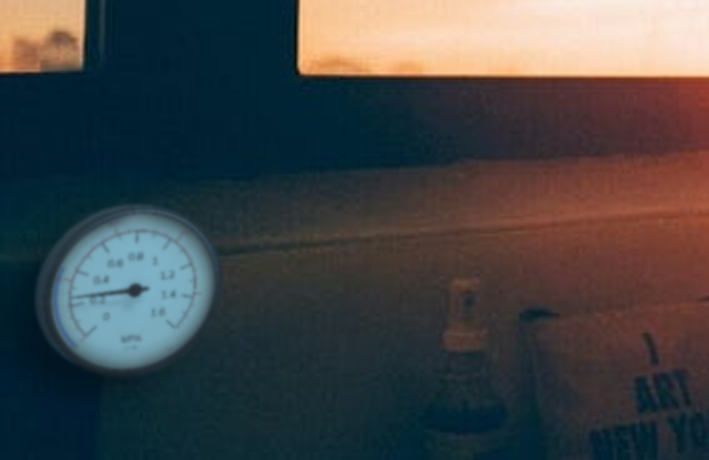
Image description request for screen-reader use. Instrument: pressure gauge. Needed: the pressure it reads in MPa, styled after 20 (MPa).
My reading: 0.25 (MPa)
